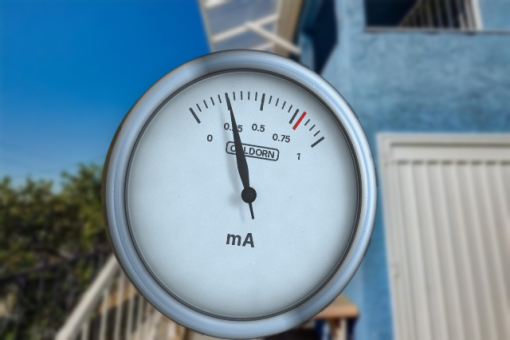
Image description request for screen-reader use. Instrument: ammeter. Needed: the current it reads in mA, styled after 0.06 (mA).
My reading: 0.25 (mA)
